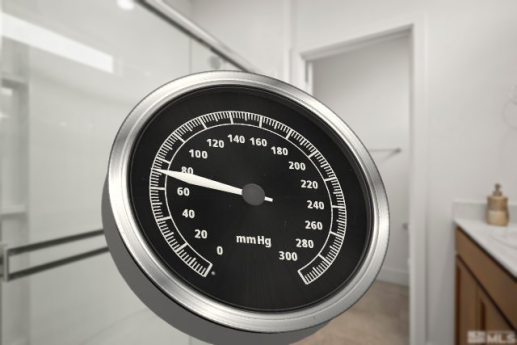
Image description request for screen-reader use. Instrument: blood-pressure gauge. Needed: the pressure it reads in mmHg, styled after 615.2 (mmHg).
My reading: 70 (mmHg)
